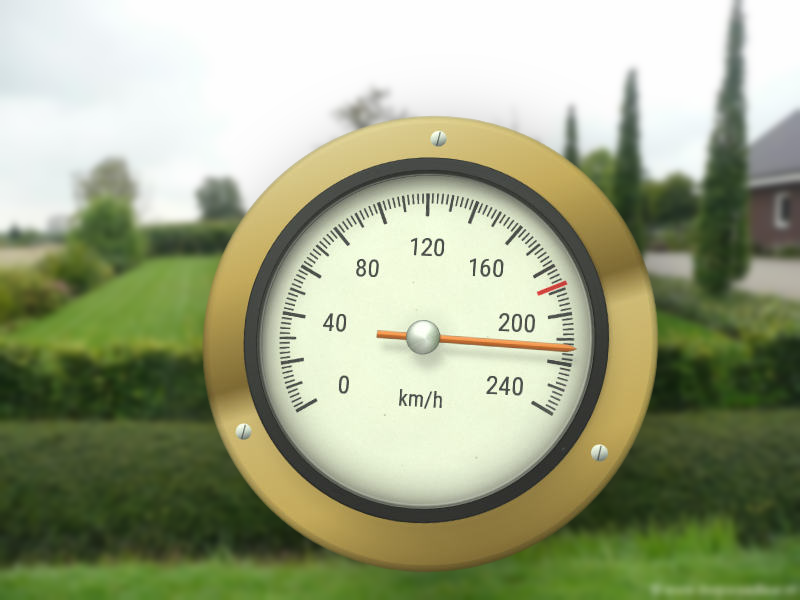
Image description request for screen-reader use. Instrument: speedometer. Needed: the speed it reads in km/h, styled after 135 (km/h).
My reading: 214 (km/h)
